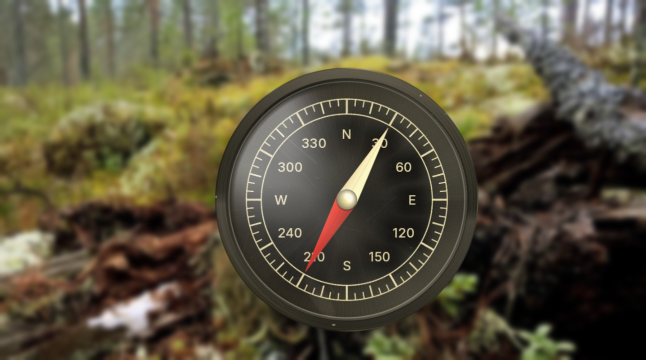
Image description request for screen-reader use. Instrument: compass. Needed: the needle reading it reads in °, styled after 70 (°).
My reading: 210 (°)
